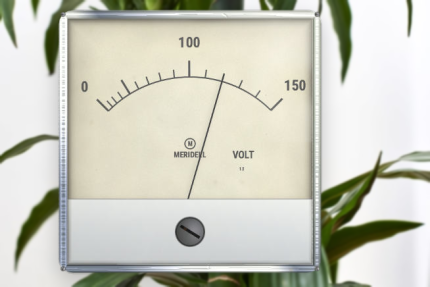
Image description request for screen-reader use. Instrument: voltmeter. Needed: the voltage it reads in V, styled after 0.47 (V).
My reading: 120 (V)
